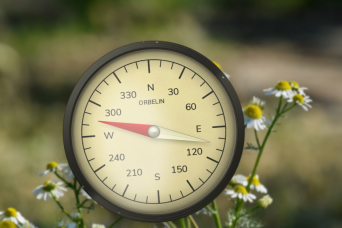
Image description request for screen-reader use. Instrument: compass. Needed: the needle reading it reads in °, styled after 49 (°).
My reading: 285 (°)
